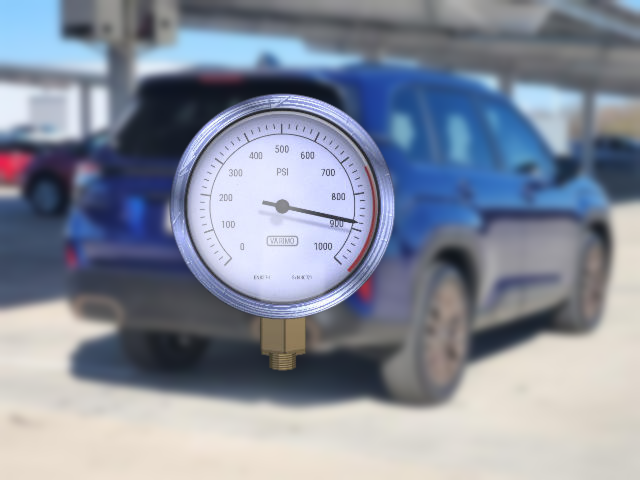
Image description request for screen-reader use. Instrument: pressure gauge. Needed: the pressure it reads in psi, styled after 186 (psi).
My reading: 880 (psi)
